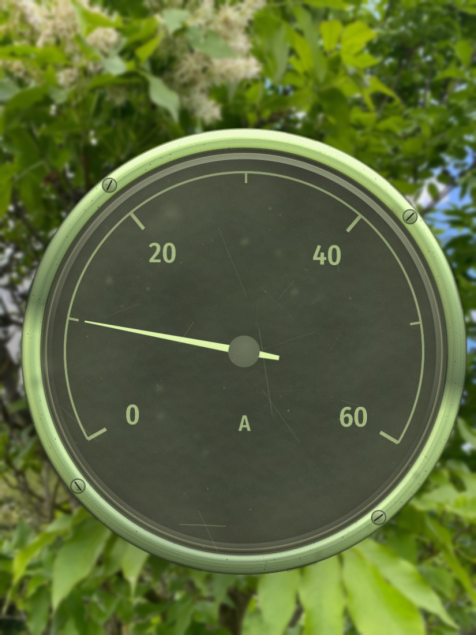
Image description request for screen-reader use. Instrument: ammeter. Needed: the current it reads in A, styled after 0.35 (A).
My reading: 10 (A)
